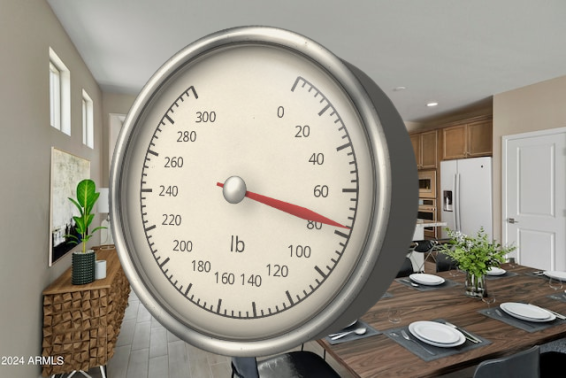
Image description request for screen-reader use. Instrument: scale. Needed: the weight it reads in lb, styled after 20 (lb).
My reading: 76 (lb)
